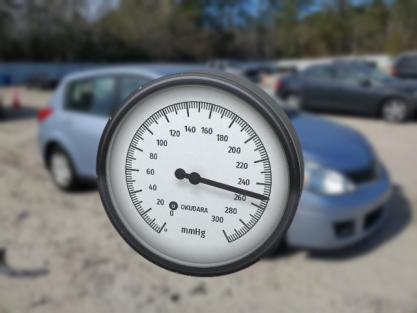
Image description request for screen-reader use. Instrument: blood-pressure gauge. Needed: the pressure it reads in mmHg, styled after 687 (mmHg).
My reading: 250 (mmHg)
